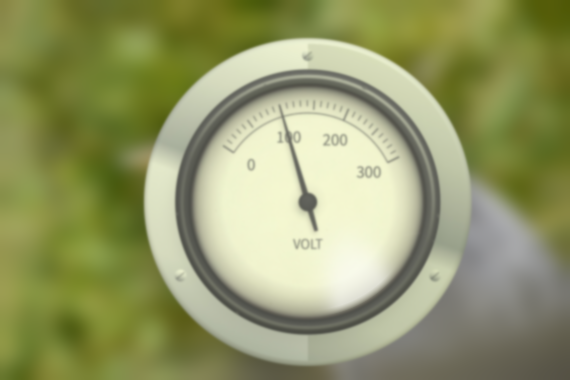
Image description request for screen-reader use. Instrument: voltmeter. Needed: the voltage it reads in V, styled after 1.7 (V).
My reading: 100 (V)
